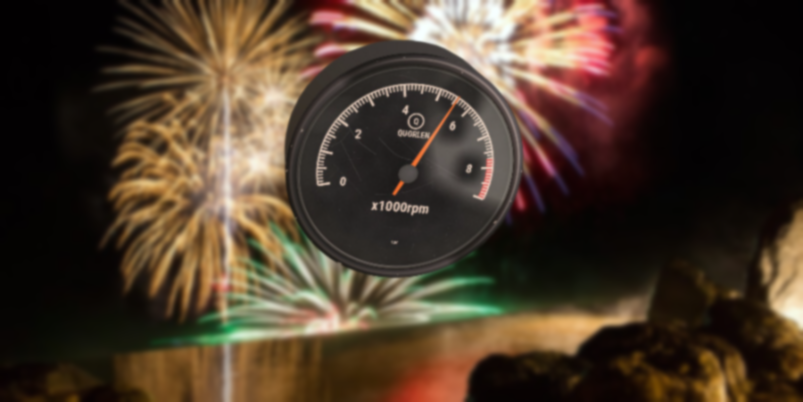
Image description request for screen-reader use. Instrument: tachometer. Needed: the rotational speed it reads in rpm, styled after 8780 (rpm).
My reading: 5500 (rpm)
